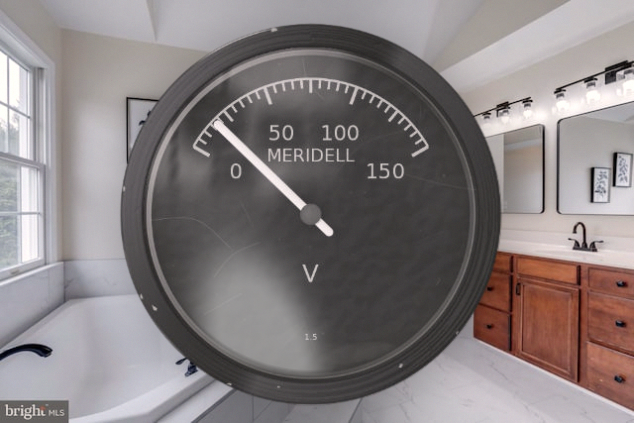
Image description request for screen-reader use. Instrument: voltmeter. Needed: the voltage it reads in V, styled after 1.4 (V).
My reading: 17.5 (V)
